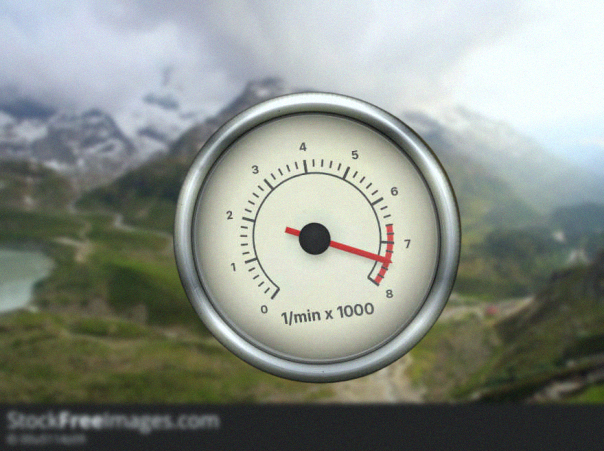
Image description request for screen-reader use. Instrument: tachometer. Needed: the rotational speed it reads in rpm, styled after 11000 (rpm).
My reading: 7400 (rpm)
